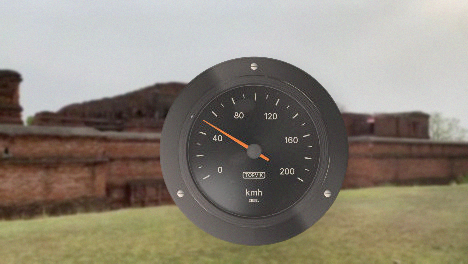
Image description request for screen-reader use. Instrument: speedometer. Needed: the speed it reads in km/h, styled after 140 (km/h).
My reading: 50 (km/h)
